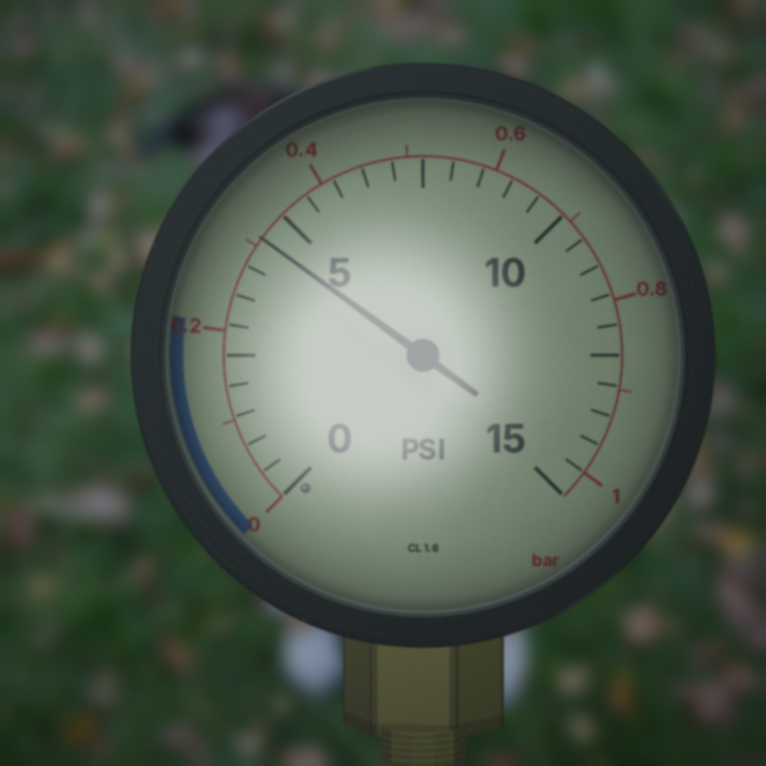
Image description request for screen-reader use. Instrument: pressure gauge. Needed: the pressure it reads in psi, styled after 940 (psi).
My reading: 4.5 (psi)
